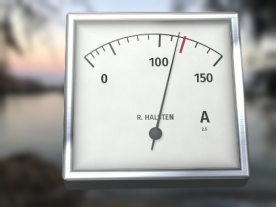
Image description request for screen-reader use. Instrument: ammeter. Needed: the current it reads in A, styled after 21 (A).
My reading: 115 (A)
